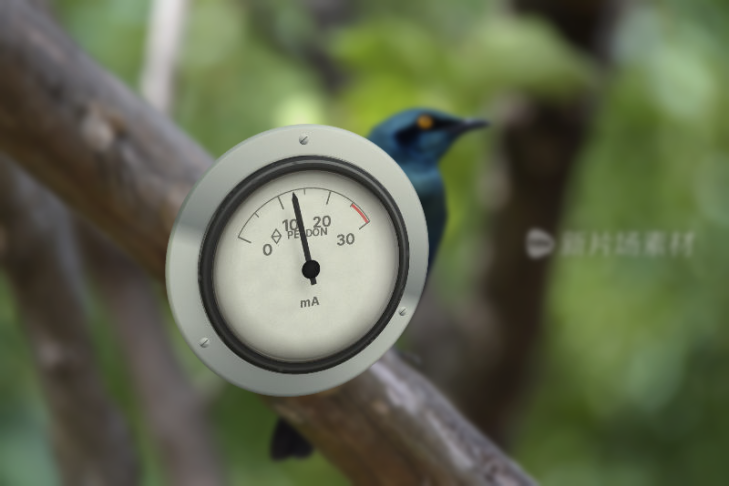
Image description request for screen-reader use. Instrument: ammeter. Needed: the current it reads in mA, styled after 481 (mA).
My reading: 12.5 (mA)
